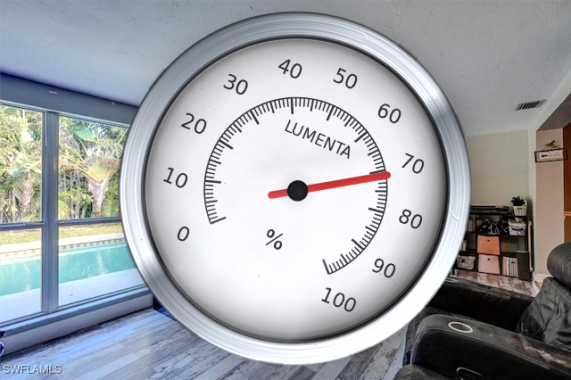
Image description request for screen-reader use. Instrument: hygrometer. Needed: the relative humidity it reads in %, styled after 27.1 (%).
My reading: 71 (%)
